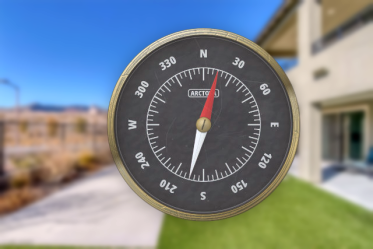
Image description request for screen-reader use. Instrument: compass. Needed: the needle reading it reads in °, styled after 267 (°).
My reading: 15 (°)
